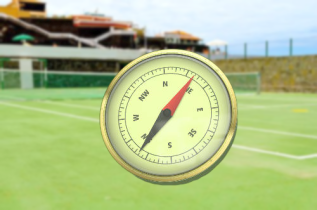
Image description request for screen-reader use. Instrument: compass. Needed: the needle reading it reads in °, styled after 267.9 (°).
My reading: 40 (°)
